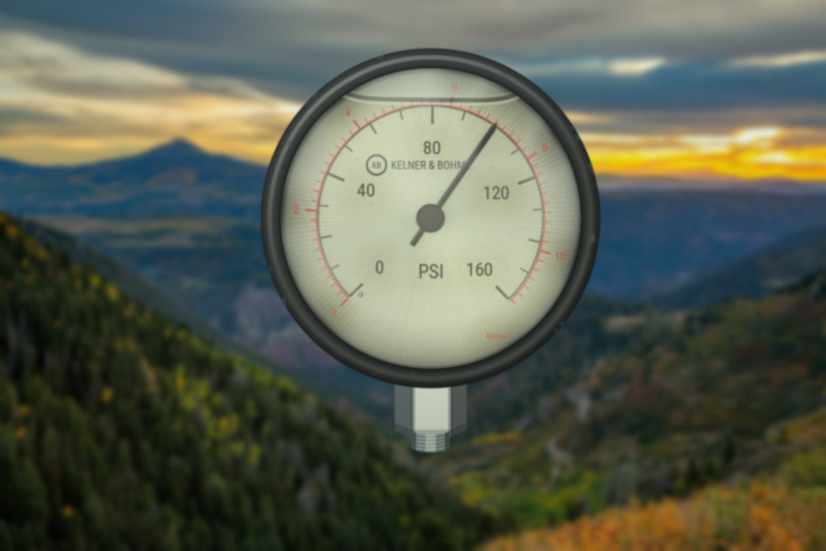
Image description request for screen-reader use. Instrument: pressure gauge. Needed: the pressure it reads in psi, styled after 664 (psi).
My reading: 100 (psi)
